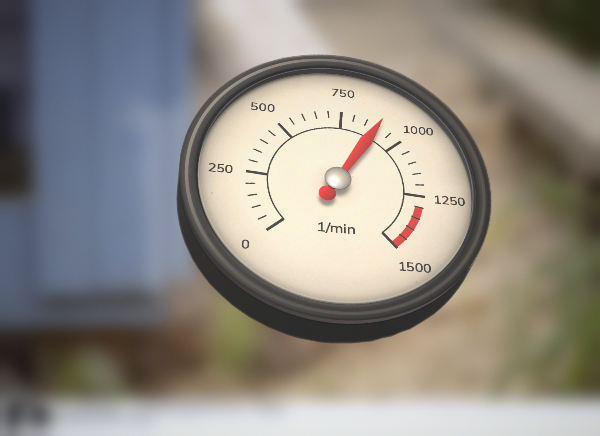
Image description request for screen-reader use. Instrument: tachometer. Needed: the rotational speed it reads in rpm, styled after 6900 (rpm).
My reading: 900 (rpm)
